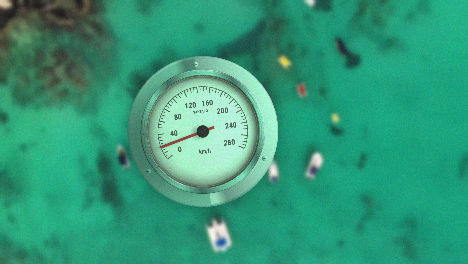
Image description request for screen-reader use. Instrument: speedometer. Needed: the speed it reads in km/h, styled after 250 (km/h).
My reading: 20 (km/h)
